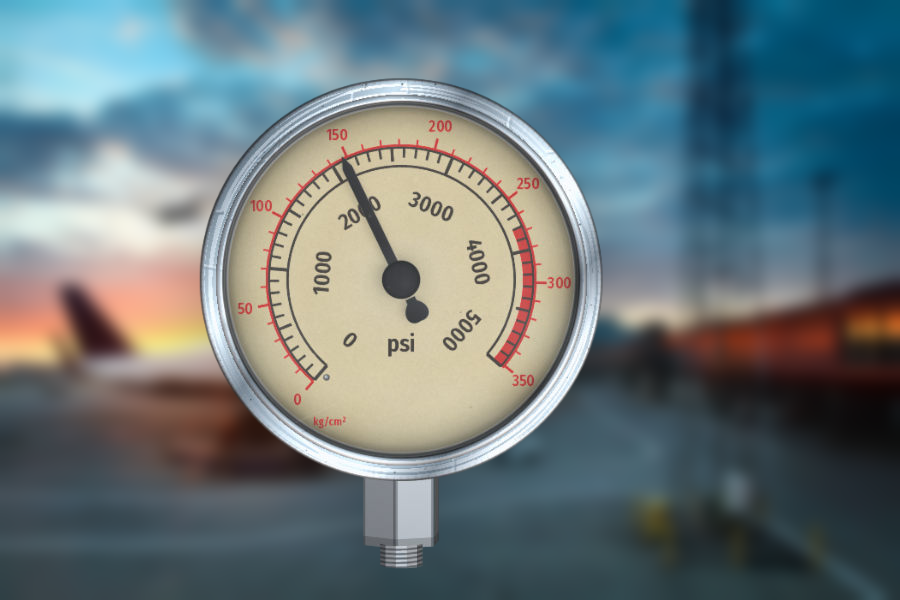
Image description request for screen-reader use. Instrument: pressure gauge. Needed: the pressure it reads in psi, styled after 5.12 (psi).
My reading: 2100 (psi)
